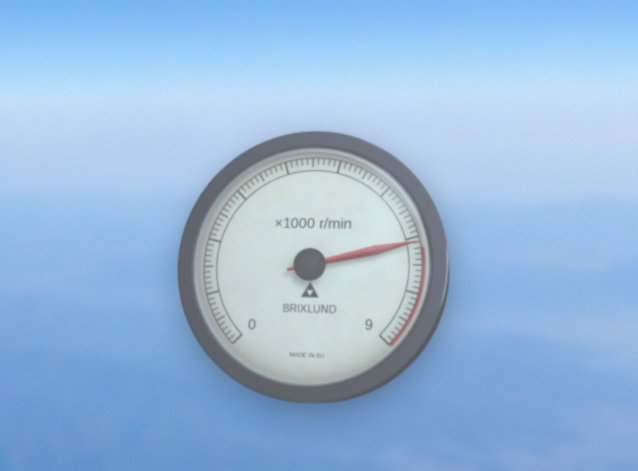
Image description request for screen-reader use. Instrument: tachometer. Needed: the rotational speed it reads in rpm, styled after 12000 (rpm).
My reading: 7100 (rpm)
